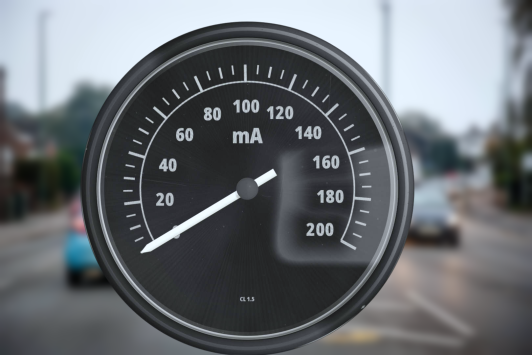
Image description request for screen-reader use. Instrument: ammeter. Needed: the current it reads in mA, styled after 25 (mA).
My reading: 0 (mA)
